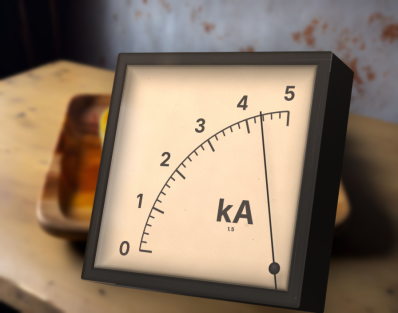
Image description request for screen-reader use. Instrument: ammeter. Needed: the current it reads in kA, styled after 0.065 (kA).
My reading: 4.4 (kA)
